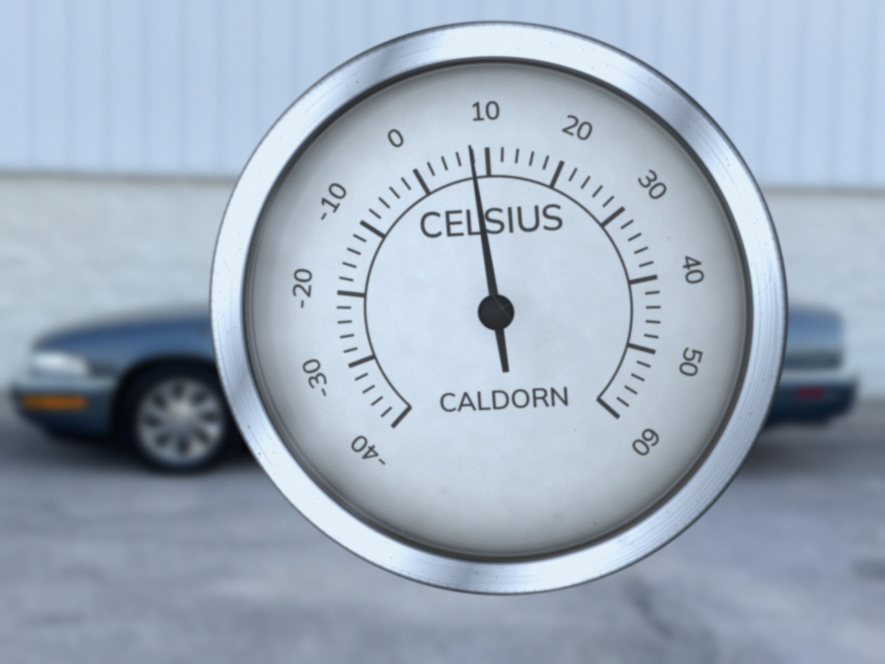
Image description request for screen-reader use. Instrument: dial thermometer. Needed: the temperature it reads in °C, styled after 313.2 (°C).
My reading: 8 (°C)
